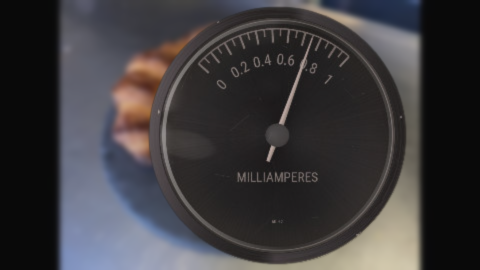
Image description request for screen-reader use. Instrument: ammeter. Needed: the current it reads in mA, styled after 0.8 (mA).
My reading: 0.75 (mA)
